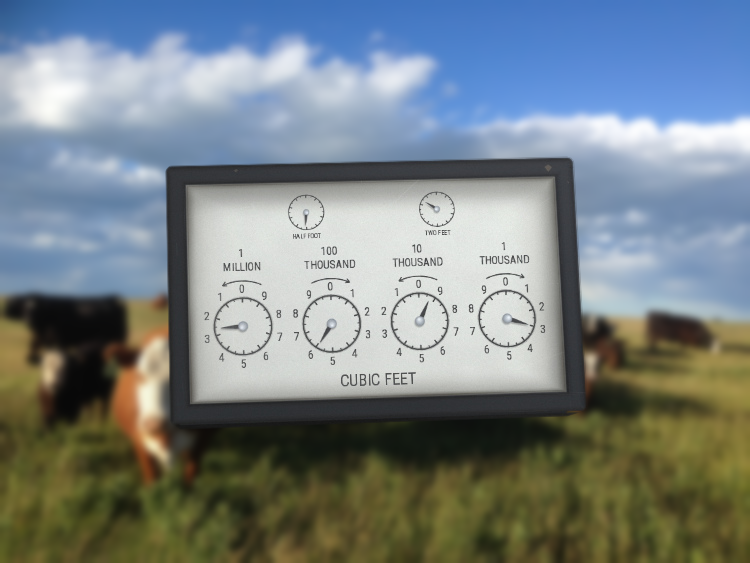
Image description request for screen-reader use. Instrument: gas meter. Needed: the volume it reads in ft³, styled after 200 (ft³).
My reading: 259300 (ft³)
